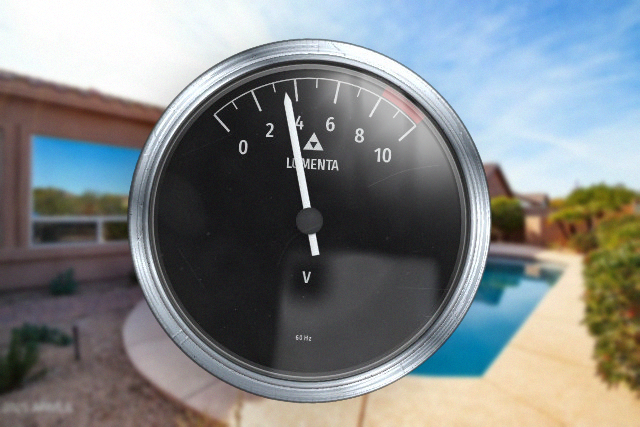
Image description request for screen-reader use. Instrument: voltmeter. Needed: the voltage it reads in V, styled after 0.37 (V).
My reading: 3.5 (V)
